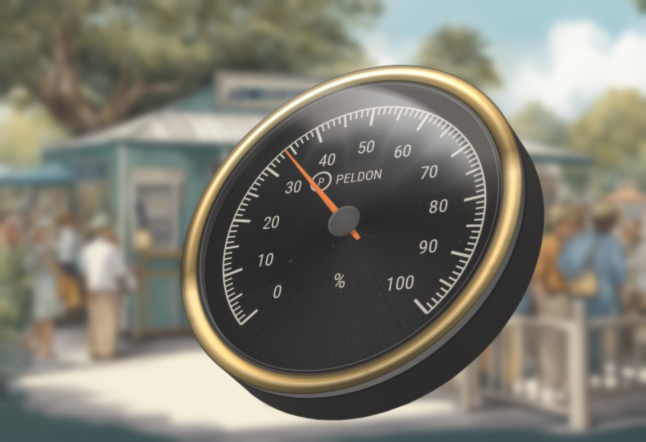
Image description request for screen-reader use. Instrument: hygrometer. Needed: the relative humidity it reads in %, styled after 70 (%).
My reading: 34 (%)
